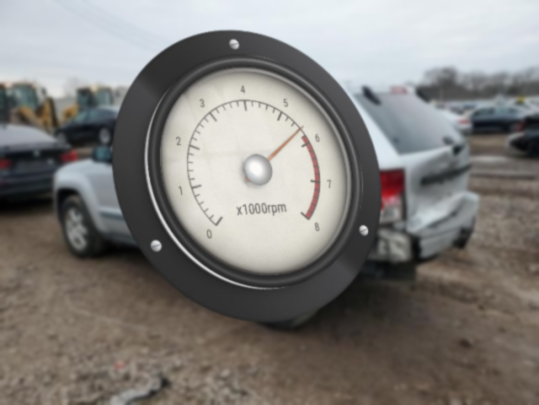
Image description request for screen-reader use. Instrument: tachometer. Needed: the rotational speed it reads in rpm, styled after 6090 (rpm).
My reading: 5600 (rpm)
